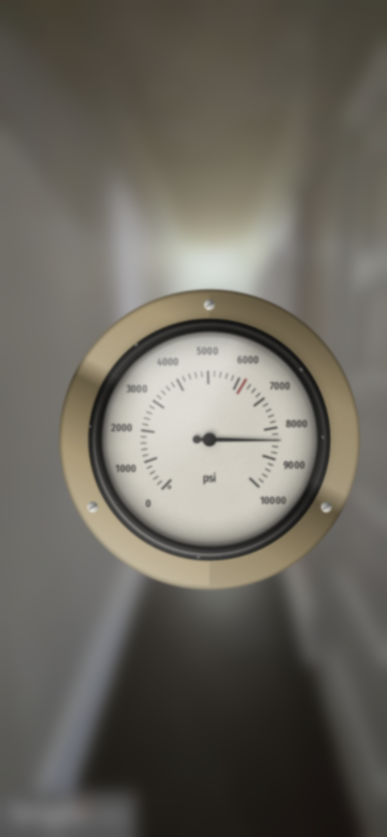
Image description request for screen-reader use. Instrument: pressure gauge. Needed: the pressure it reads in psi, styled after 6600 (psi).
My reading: 8400 (psi)
